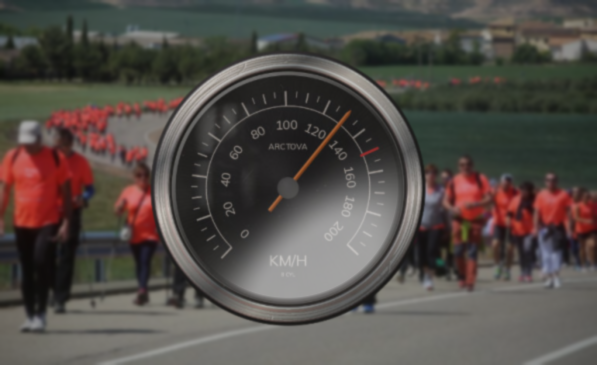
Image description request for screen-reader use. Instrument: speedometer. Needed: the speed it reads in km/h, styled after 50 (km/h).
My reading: 130 (km/h)
